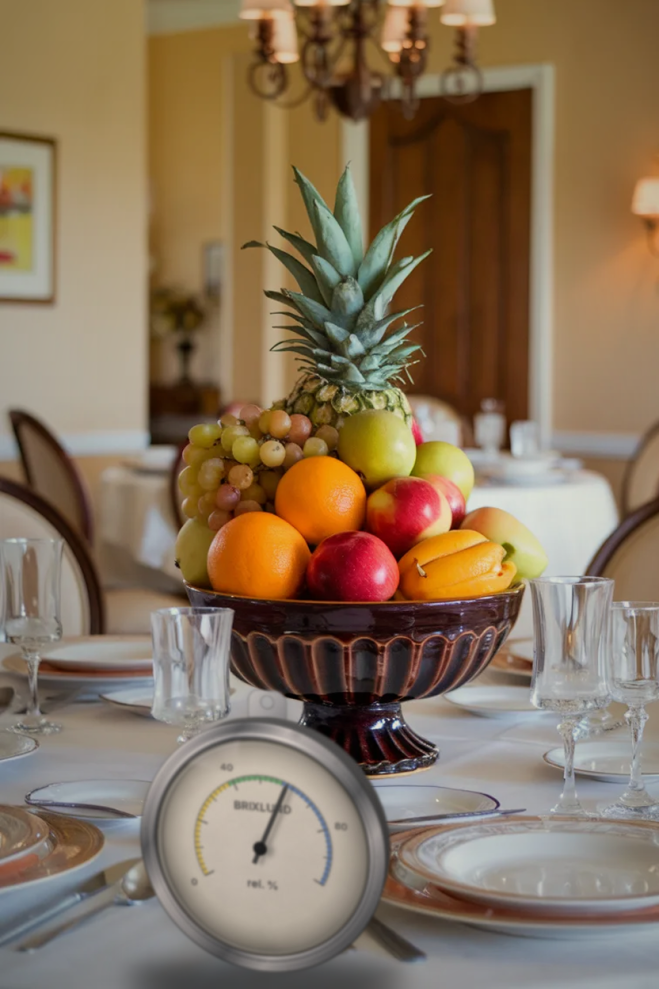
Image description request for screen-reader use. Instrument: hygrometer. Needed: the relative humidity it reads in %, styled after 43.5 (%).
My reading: 60 (%)
